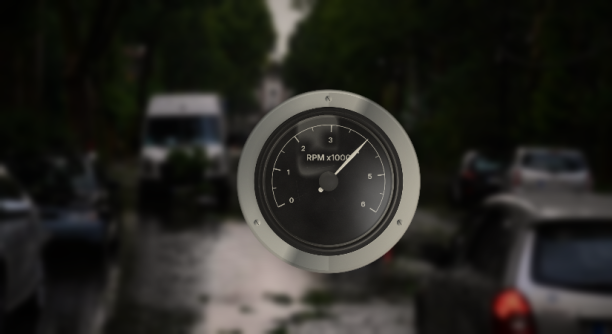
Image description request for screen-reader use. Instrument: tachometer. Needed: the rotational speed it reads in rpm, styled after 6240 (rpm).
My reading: 4000 (rpm)
